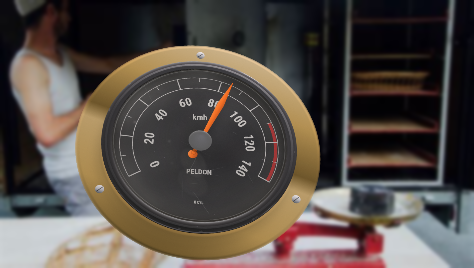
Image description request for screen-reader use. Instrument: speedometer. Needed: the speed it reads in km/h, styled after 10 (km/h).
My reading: 85 (km/h)
